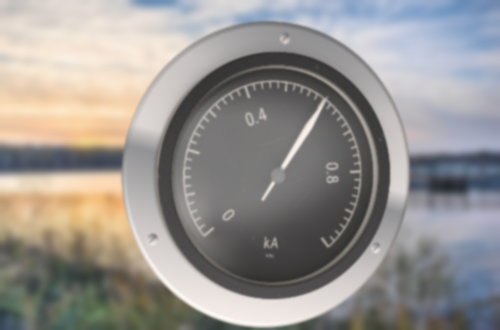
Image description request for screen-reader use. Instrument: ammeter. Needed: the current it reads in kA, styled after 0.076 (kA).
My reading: 0.6 (kA)
